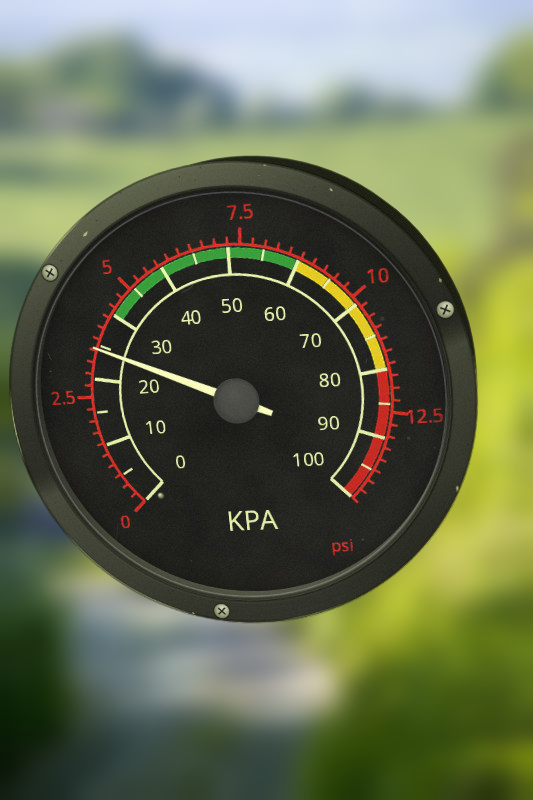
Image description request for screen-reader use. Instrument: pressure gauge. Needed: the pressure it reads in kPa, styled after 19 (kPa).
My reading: 25 (kPa)
